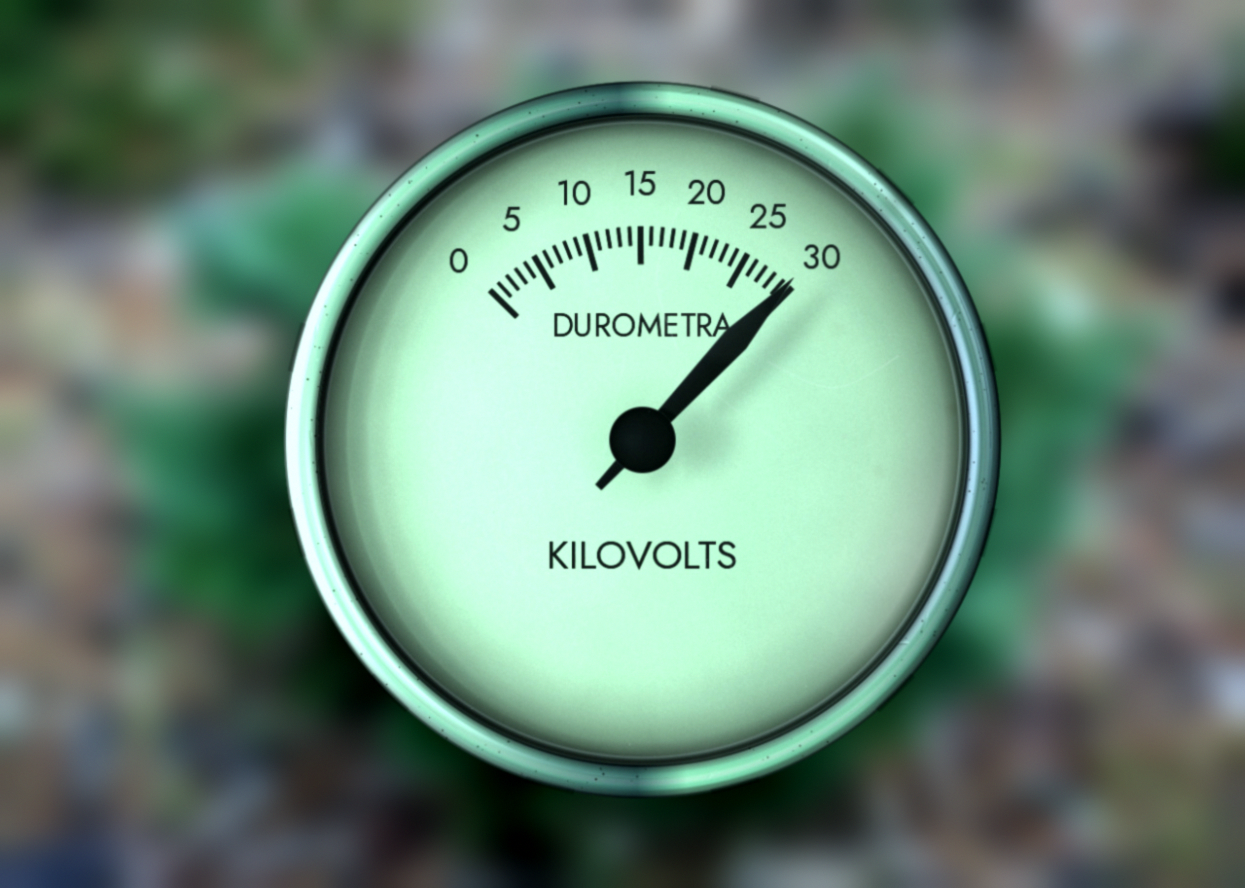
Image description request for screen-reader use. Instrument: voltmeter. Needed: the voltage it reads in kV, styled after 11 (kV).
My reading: 29.5 (kV)
